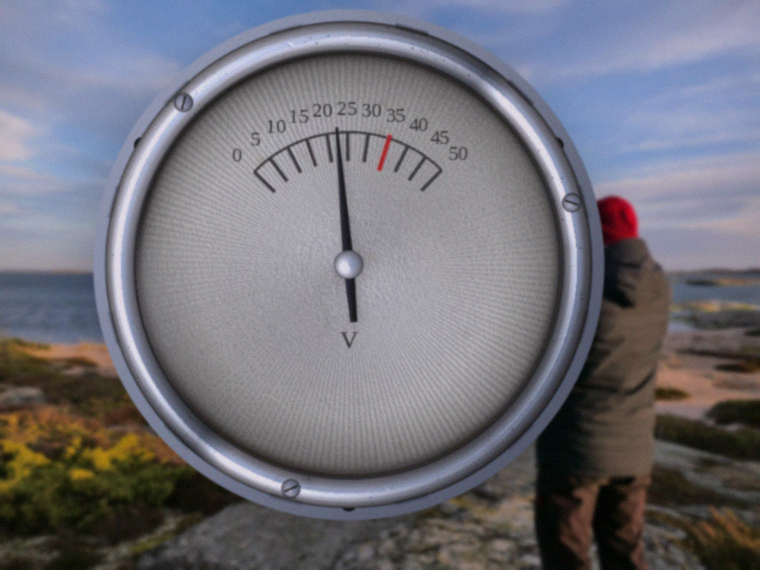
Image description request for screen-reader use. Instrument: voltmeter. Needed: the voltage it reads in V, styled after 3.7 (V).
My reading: 22.5 (V)
